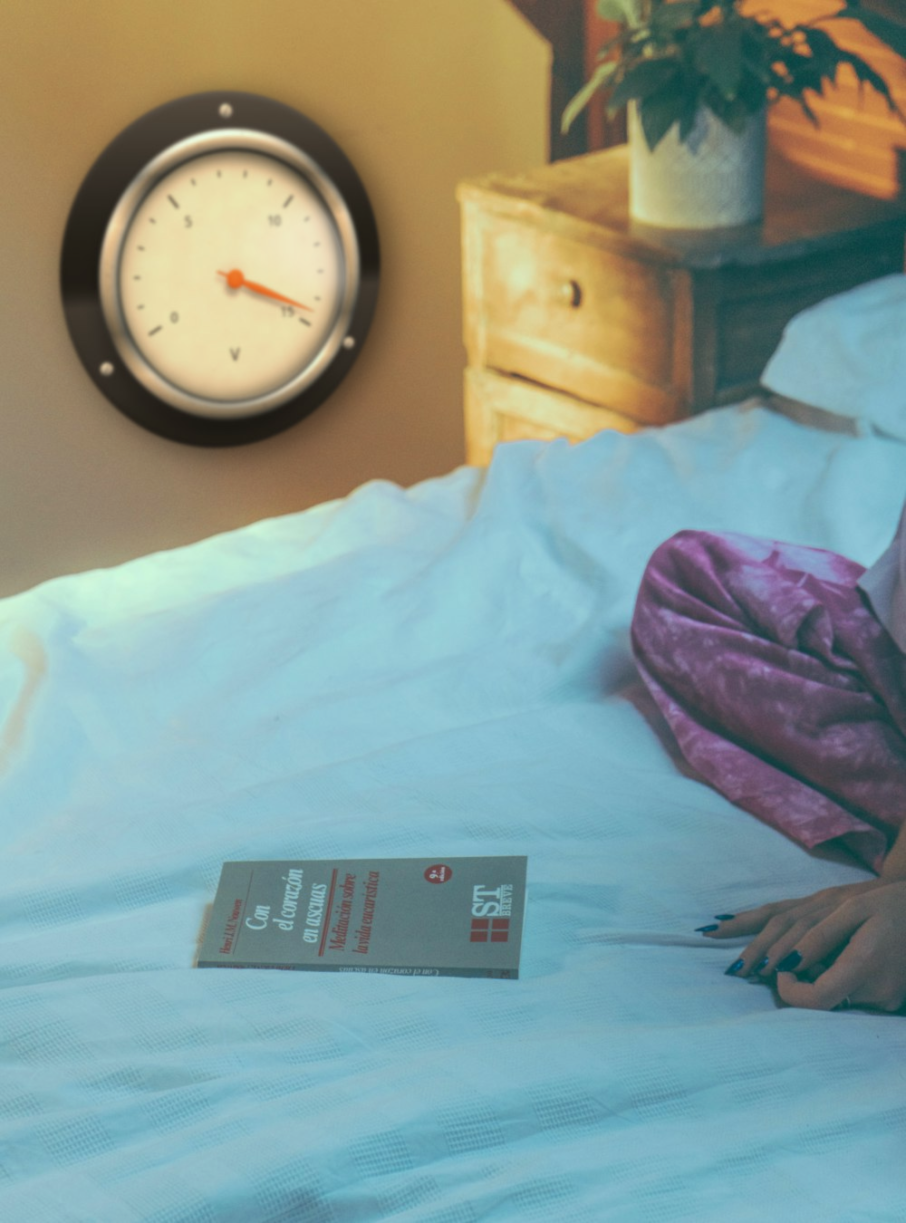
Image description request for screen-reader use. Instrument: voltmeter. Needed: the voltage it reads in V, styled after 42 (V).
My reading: 14.5 (V)
